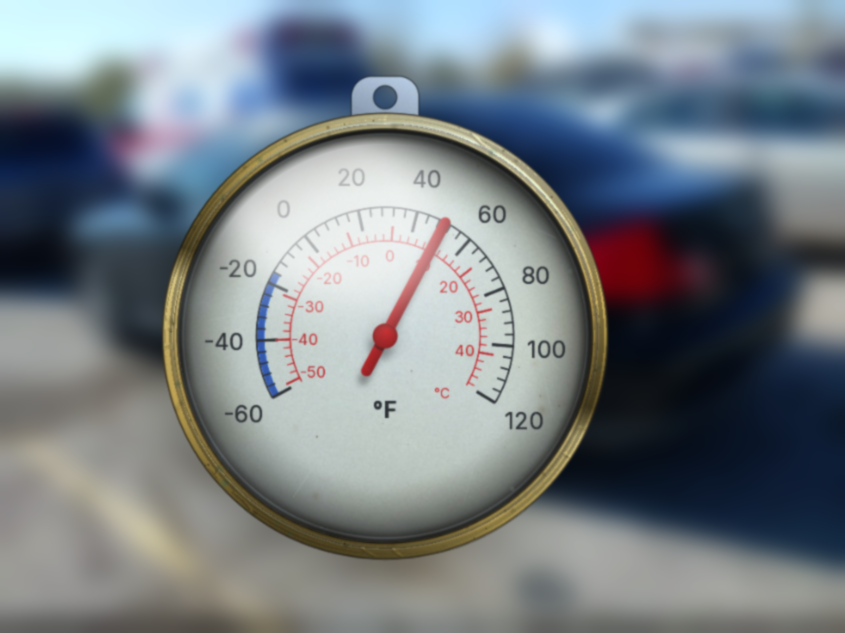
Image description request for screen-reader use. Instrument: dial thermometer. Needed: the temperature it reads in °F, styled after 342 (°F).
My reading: 50 (°F)
